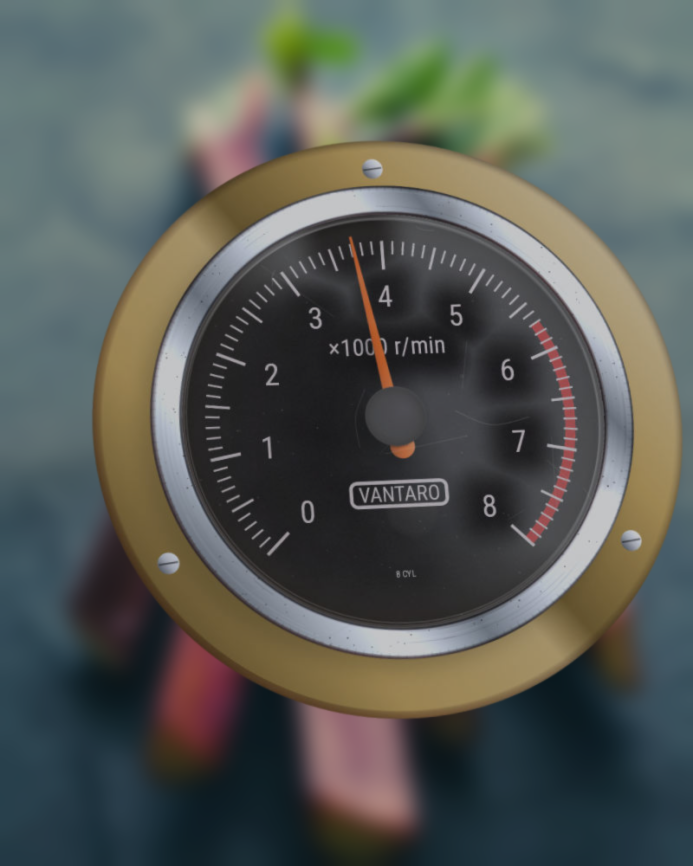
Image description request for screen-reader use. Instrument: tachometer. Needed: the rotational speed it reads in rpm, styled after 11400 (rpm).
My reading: 3700 (rpm)
